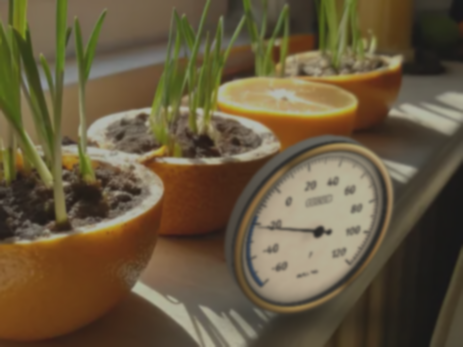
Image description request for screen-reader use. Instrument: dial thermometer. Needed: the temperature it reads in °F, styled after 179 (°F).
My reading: -20 (°F)
